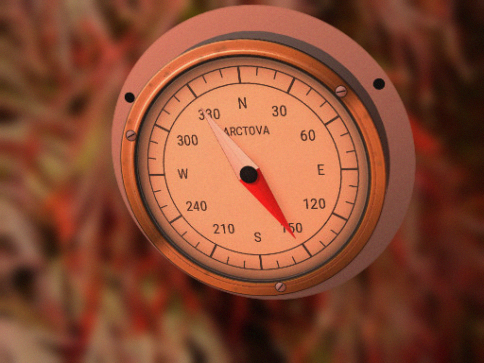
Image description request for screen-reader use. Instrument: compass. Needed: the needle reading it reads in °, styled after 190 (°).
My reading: 150 (°)
